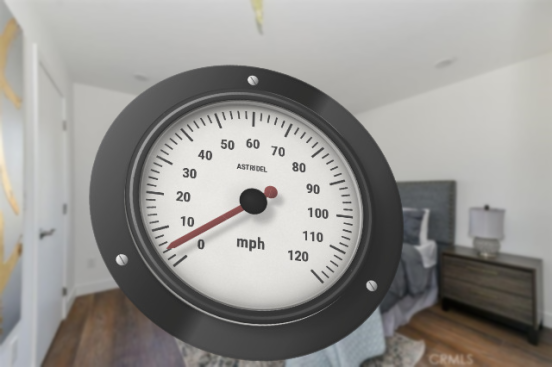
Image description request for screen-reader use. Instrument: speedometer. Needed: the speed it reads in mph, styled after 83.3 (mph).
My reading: 4 (mph)
